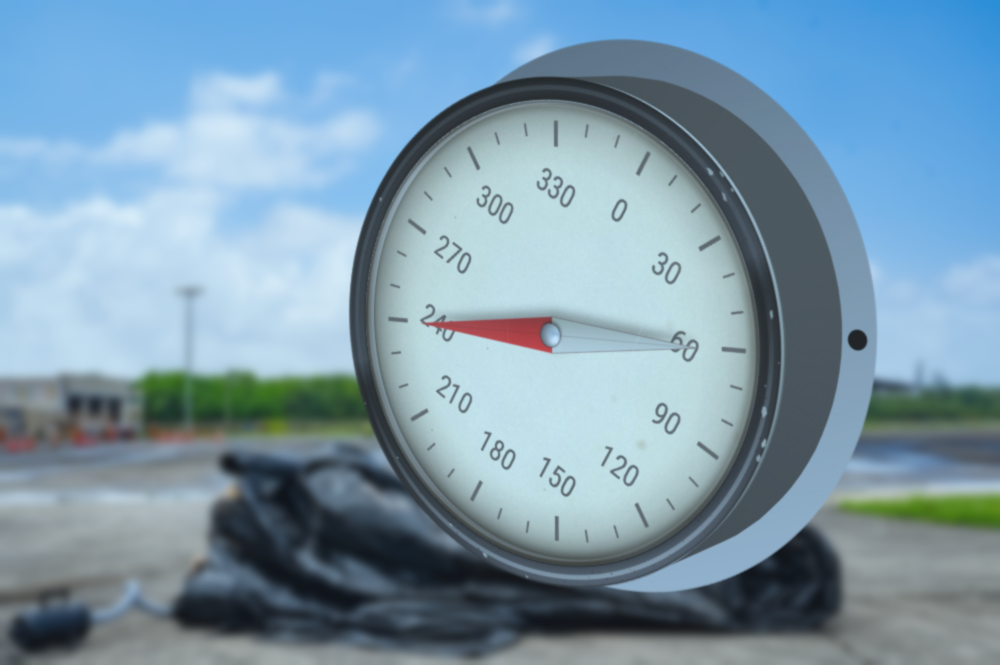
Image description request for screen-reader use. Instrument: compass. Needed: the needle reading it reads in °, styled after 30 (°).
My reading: 240 (°)
